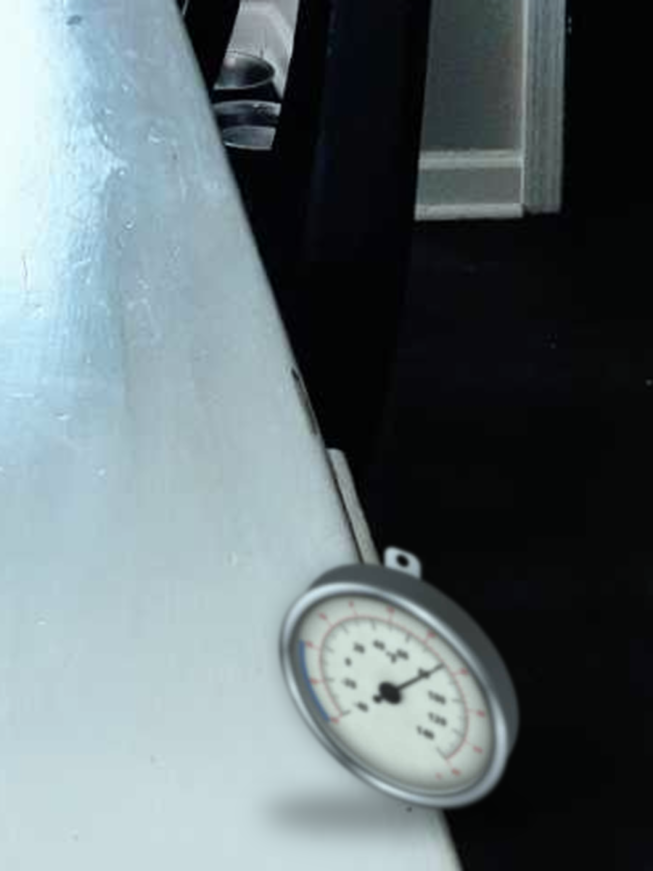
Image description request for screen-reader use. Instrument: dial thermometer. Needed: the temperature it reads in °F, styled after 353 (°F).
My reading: 80 (°F)
